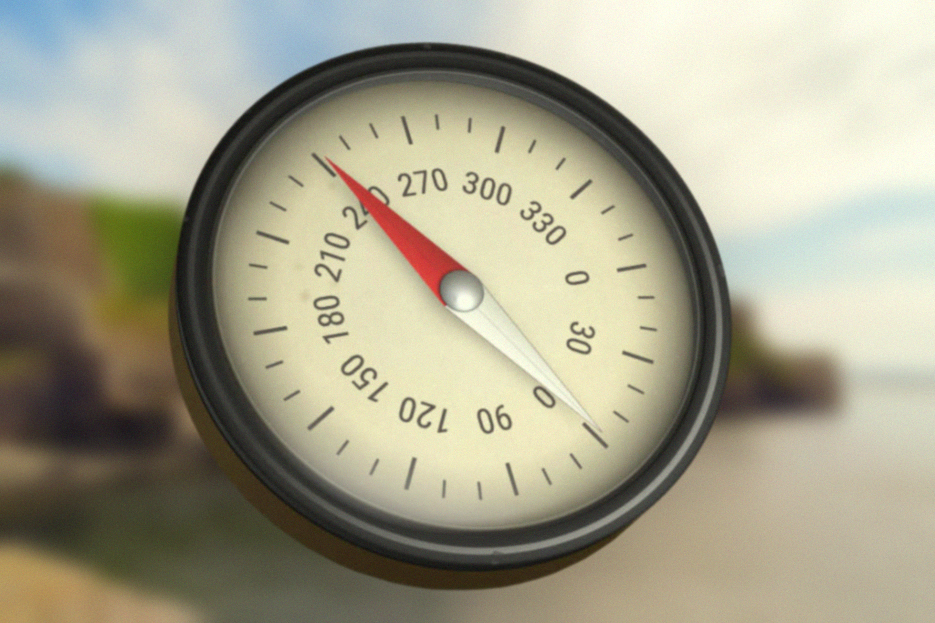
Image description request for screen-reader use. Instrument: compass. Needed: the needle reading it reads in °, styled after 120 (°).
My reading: 240 (°)
